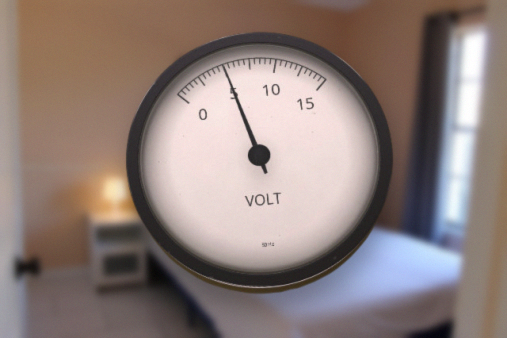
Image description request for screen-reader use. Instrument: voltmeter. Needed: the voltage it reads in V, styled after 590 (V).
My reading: 5 (V)
